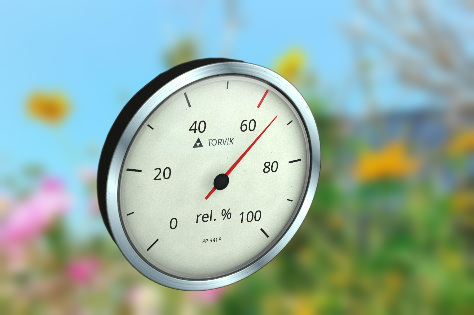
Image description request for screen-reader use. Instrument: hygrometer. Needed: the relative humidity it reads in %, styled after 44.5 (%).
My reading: 65 (%)
